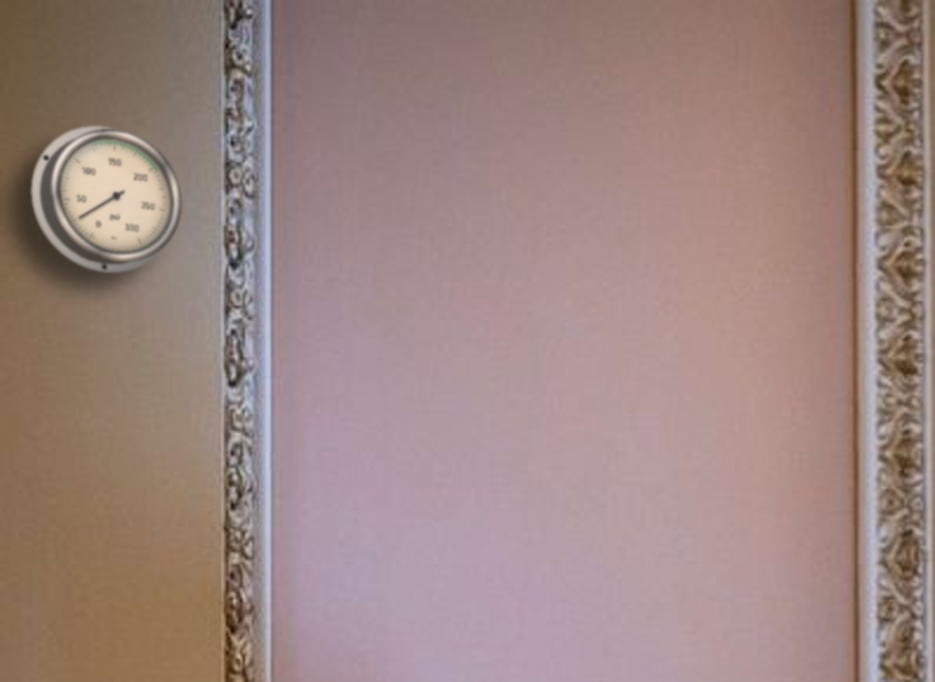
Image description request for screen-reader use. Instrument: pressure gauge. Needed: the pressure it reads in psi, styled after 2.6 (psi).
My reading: 25 (psi)
